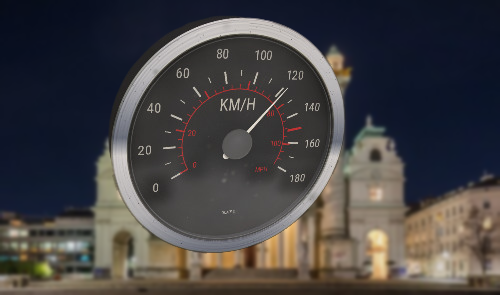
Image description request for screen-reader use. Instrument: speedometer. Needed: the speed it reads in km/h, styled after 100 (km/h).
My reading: 120 (km/h)
